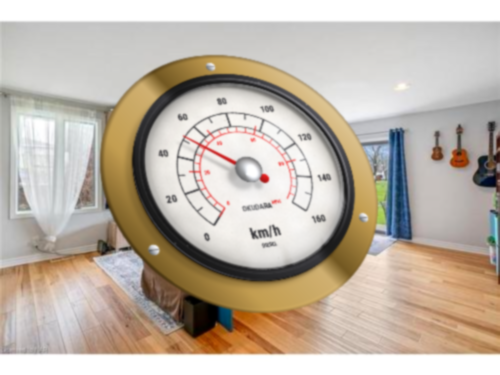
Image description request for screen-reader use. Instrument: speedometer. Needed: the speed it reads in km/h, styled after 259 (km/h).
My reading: 50 (km/h)
